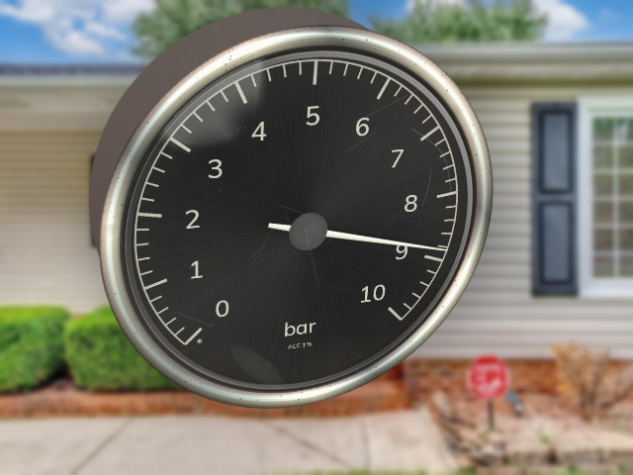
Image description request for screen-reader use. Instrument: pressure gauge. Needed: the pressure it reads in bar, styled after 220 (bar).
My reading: 8.8 (bar)
